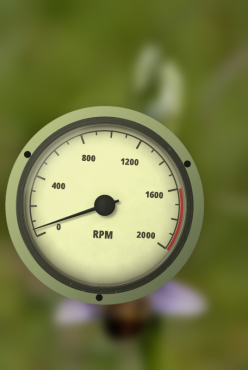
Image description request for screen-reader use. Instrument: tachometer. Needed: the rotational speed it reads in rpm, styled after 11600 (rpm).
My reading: 50 (rpm)
